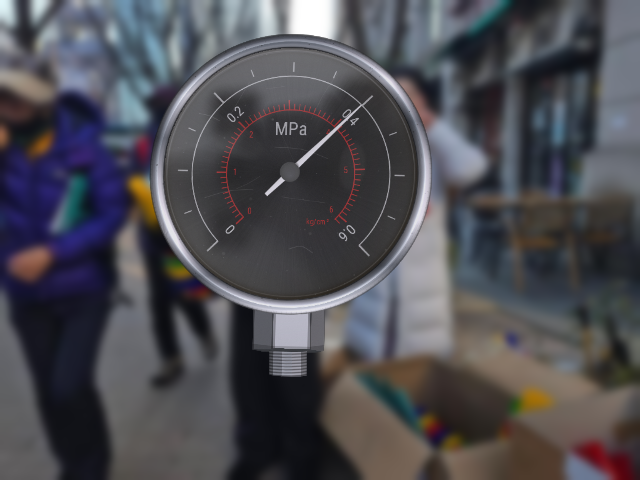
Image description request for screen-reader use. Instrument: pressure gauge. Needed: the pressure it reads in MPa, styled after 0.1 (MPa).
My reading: 0.4 (MPa)
